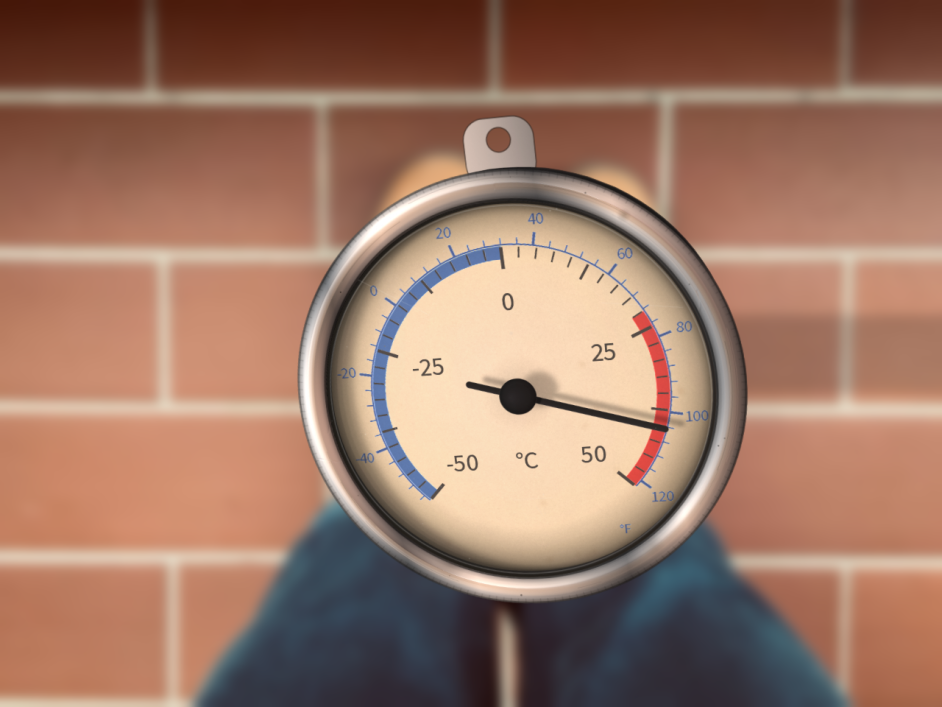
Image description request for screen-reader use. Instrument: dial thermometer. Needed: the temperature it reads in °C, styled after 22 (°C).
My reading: 40 (°C)
